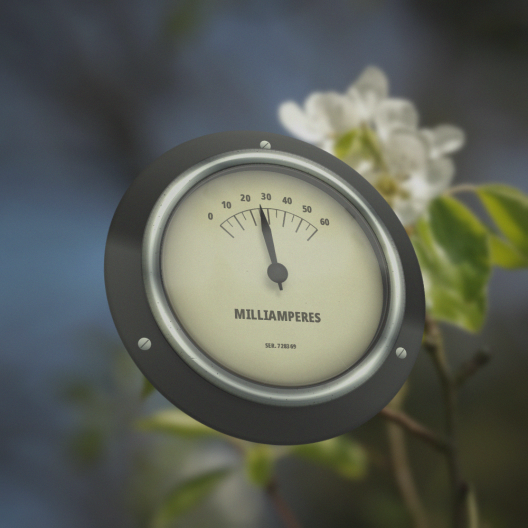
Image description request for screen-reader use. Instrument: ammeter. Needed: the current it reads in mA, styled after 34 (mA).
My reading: 25 (mA)
